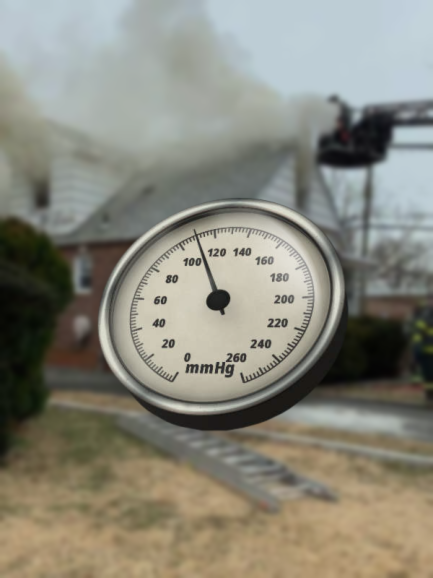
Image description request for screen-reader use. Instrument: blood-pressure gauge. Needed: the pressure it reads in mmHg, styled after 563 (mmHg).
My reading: 110 (mmHg)
